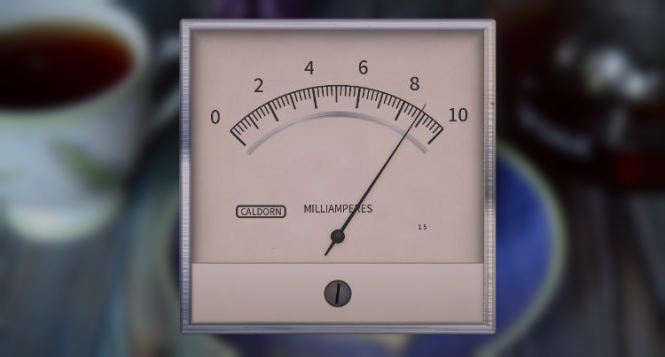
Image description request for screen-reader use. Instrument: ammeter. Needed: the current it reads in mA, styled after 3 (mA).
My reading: 8.8 (mA)
